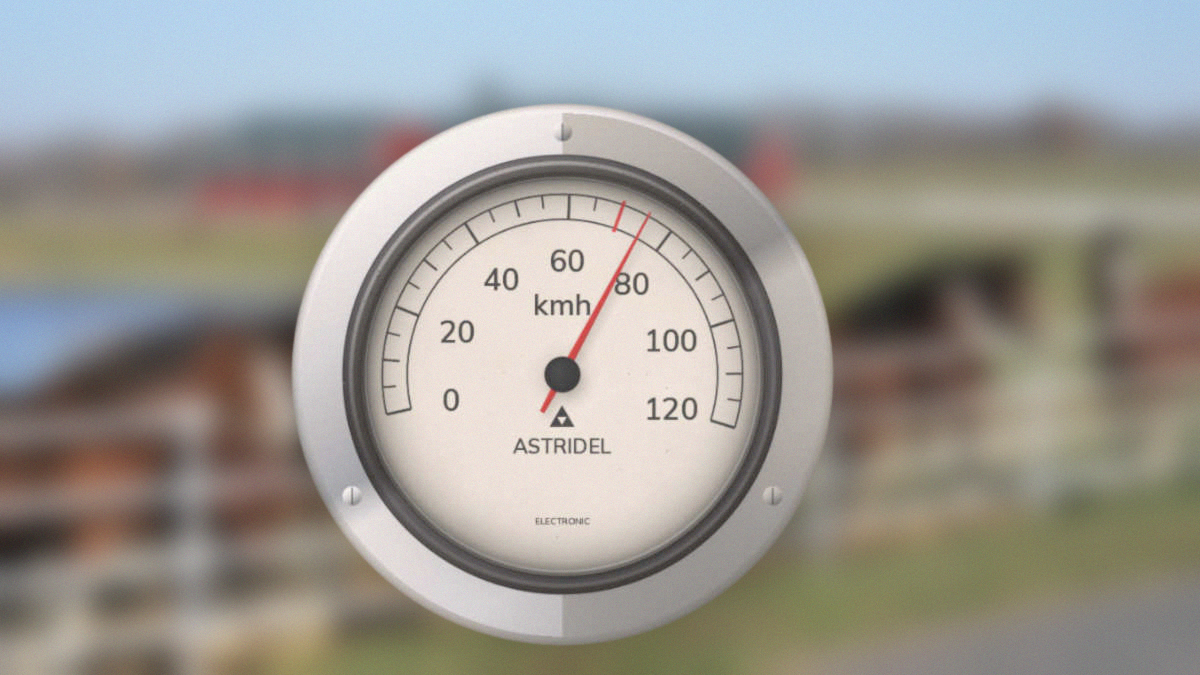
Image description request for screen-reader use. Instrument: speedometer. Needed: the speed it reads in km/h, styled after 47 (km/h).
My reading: 75 (km/h)
